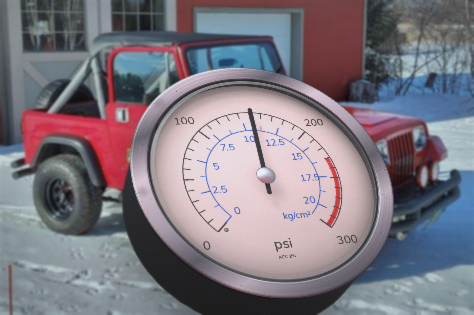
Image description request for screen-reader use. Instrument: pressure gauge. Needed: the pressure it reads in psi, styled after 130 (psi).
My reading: 150 (psi)
